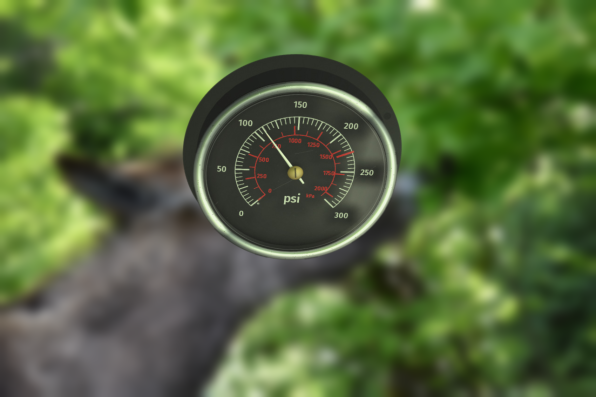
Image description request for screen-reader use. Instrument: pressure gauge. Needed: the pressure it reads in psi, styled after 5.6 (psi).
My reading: 110 (psi)
